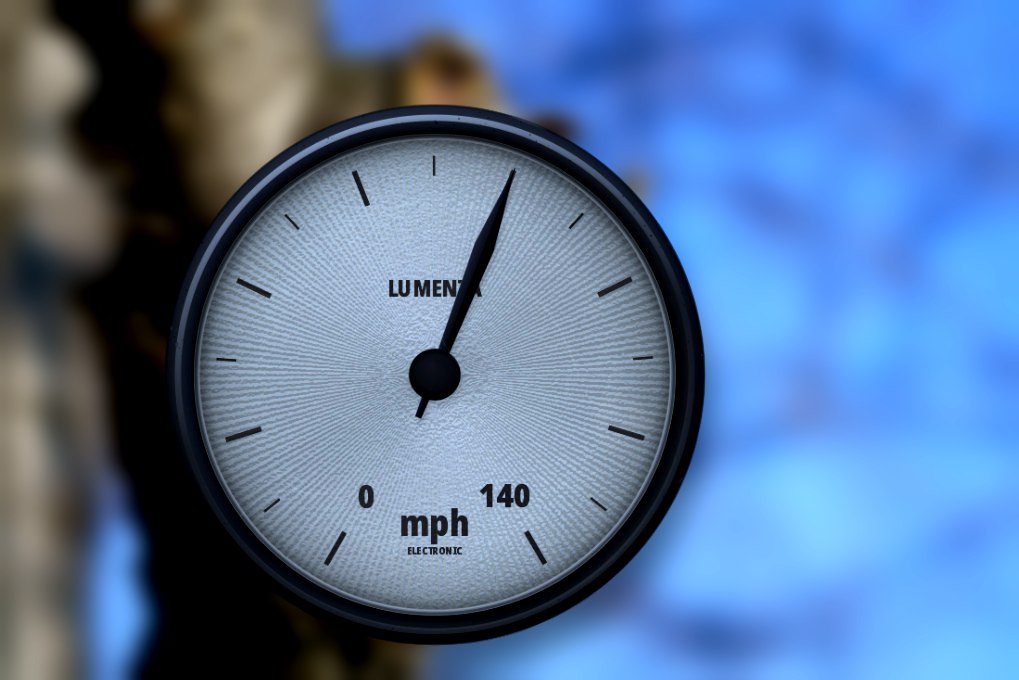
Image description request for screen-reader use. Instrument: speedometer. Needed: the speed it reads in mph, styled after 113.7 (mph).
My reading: 80 (mph)
